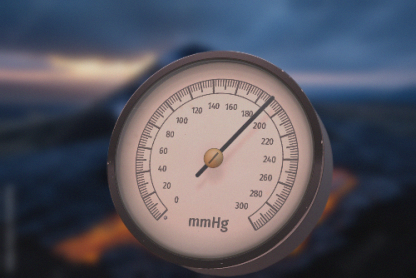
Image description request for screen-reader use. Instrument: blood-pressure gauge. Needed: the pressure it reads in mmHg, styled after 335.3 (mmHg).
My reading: 190 (mmHg)
